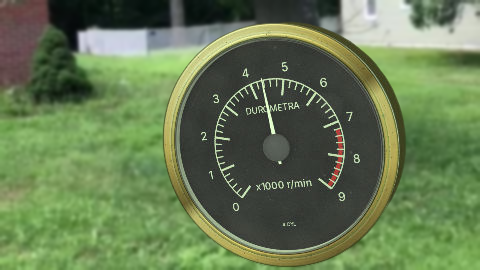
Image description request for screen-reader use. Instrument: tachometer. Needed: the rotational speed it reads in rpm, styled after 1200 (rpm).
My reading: 4400 (rpm)
